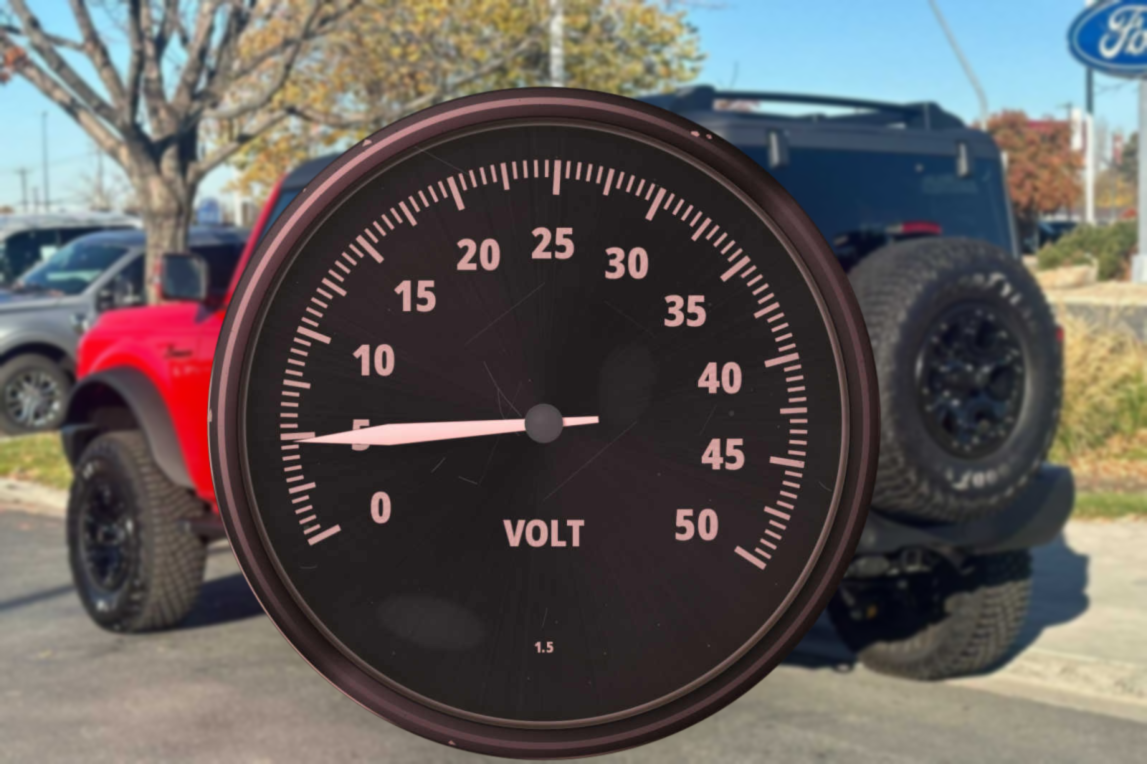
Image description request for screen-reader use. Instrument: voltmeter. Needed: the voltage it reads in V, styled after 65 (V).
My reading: 4.75 (V)
